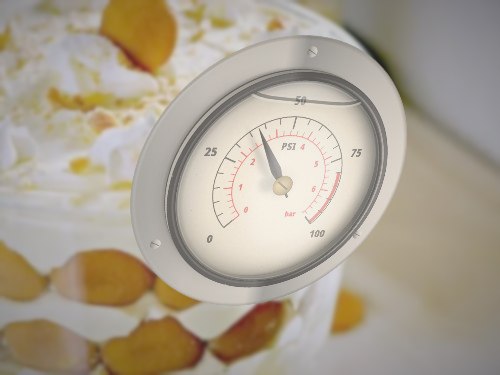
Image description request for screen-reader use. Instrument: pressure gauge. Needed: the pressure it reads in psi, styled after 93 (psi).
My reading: 37.5 (psi)
